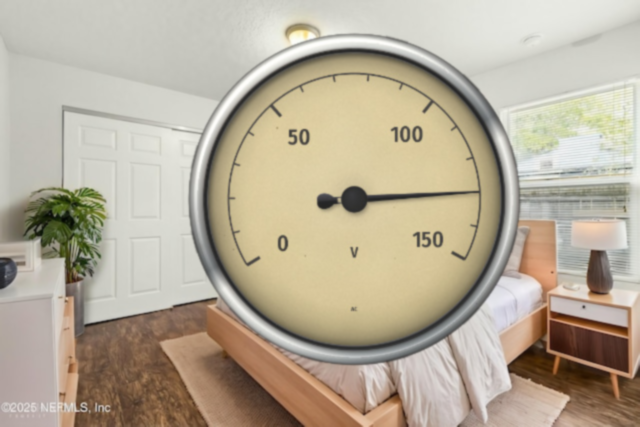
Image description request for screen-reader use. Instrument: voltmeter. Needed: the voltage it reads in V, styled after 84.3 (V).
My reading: 130 (V)
